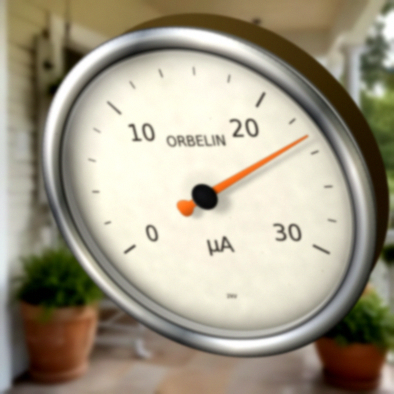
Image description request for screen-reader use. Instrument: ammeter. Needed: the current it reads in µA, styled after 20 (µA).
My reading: 23 (µA)
